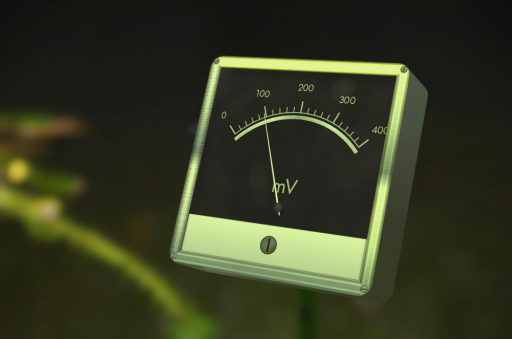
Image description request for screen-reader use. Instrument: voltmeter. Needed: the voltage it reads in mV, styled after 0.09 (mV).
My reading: 100 (mV)
